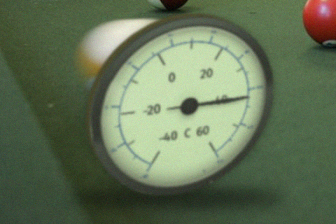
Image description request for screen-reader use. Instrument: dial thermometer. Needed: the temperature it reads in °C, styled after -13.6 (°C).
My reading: 40 (°C)
